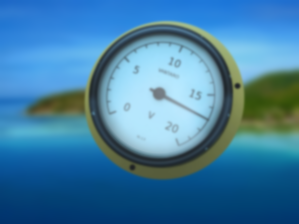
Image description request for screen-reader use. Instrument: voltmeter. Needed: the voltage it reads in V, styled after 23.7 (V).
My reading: 17 (V)
